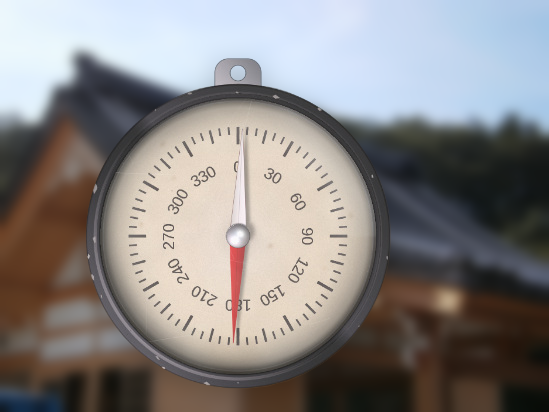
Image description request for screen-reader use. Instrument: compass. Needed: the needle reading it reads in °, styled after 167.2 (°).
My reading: 182.5 (°)
